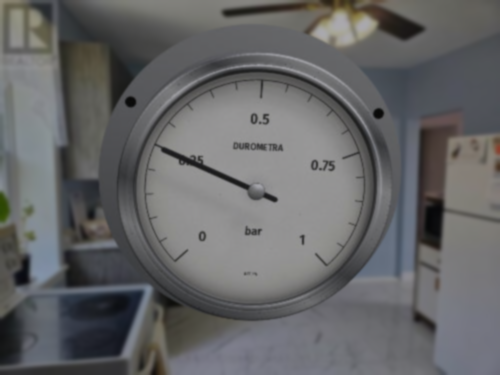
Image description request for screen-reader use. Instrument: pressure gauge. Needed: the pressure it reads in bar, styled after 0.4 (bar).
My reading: 0.25 (bar)
